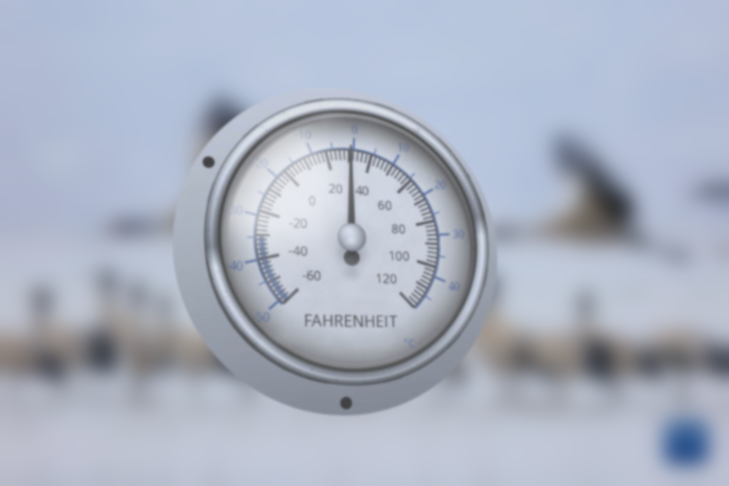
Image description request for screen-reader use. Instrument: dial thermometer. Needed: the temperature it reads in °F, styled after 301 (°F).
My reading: 30 (°F)
